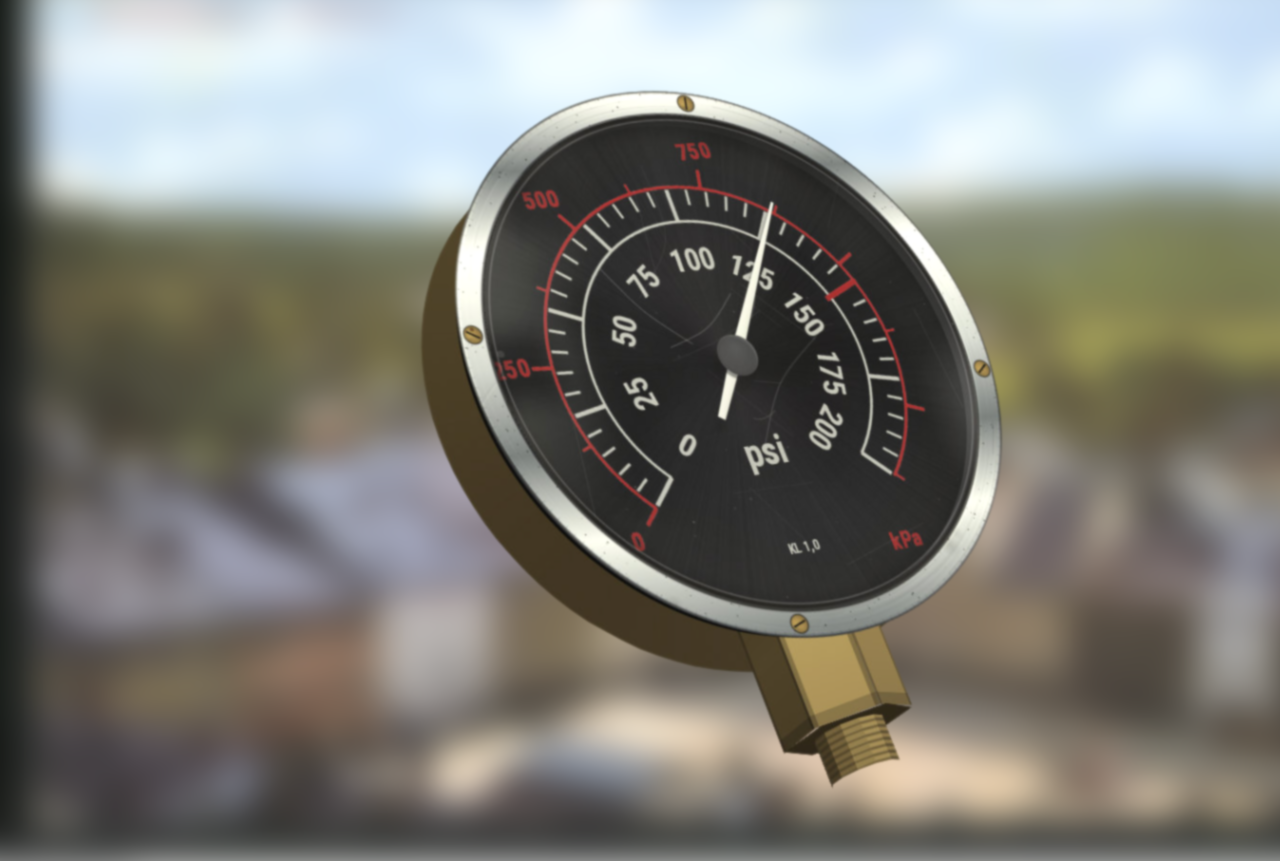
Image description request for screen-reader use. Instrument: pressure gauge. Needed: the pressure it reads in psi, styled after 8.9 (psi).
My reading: 125 (psi)
